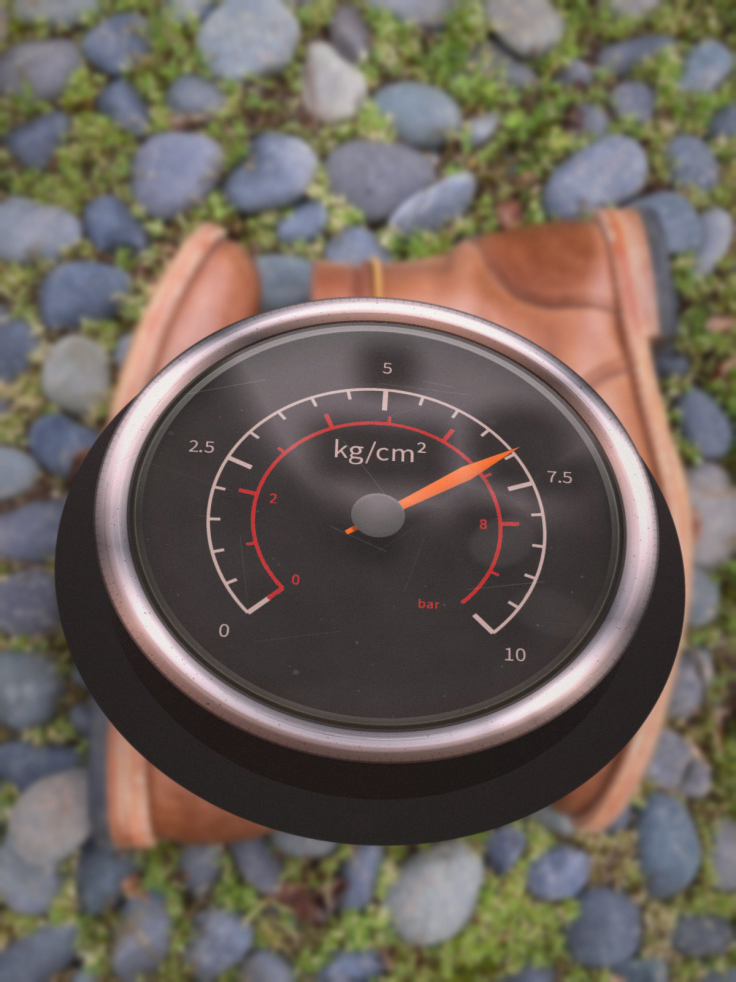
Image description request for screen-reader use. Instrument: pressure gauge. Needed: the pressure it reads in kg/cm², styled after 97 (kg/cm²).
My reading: 7 (kg/cm²)
